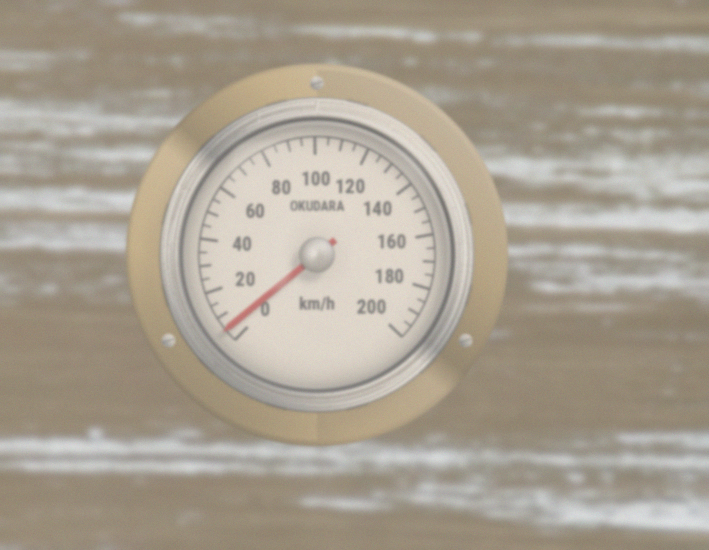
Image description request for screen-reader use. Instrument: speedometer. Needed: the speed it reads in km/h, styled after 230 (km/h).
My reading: 5 (km/h)
